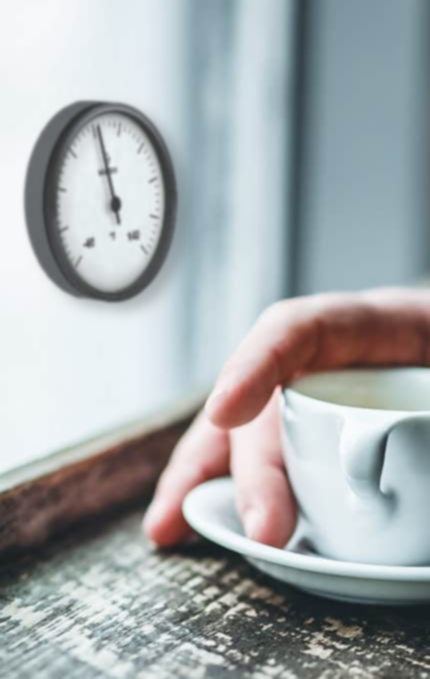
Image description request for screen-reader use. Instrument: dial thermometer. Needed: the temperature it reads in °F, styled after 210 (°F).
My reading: 40 (°F)
